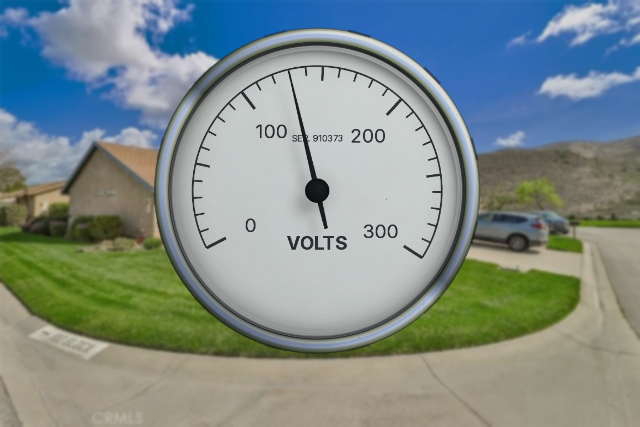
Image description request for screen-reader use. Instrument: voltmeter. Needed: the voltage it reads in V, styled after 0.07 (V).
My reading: 130 (V)
